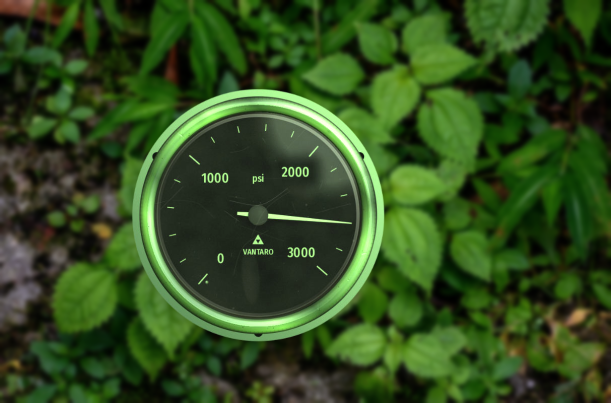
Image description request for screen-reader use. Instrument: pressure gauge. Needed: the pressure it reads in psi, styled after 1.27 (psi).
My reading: 2600 (psi)
